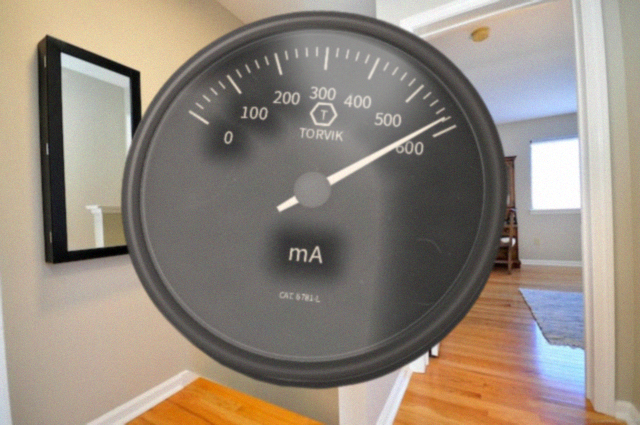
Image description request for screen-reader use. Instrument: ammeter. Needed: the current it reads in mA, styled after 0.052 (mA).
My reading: 580 (mA)
